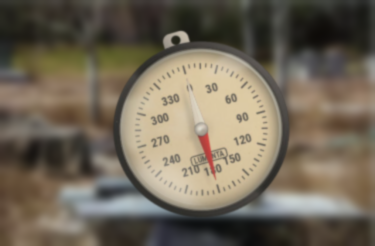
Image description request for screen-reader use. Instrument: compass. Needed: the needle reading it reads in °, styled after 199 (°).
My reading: 180 (°)
